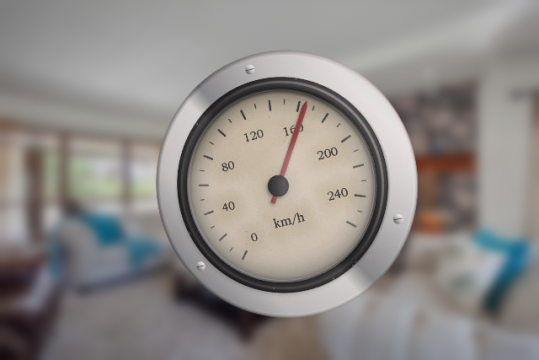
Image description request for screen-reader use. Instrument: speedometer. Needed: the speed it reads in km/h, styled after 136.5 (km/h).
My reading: 165 (km/h)
